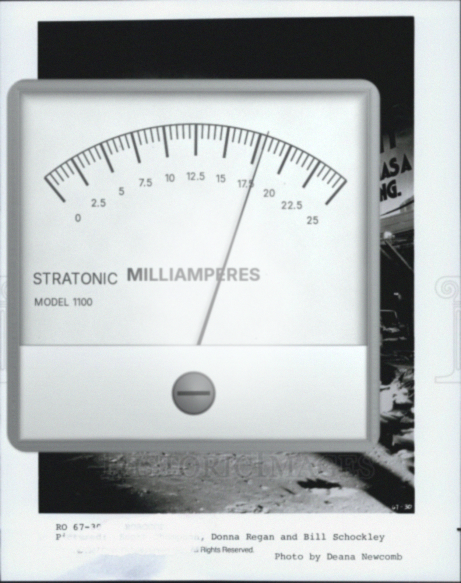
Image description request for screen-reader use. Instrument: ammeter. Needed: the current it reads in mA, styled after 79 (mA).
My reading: 18 (mA)
